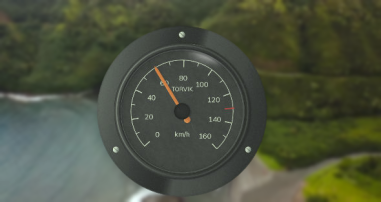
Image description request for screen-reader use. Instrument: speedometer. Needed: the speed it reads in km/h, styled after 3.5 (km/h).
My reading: 60 (km/h)
